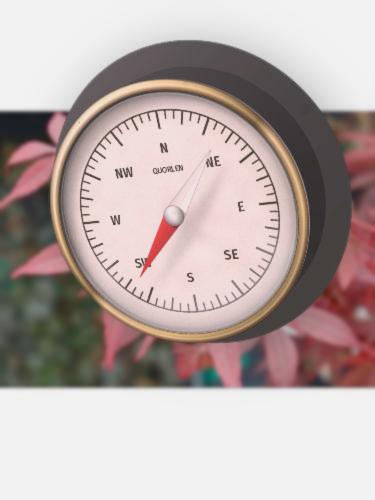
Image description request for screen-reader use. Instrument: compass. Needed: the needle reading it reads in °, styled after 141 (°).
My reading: 220 (°)
